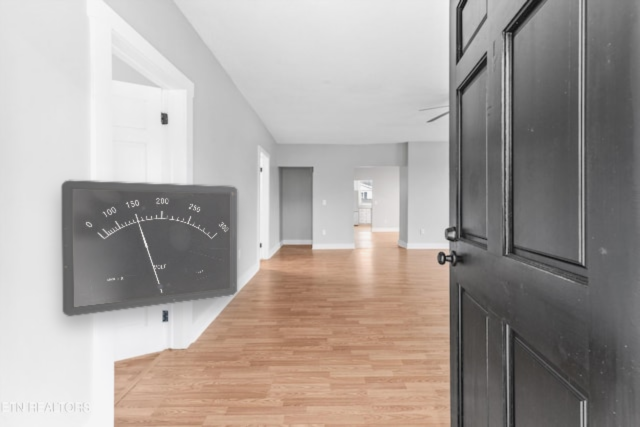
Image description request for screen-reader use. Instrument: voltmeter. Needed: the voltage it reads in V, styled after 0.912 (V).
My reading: 150 (V)
